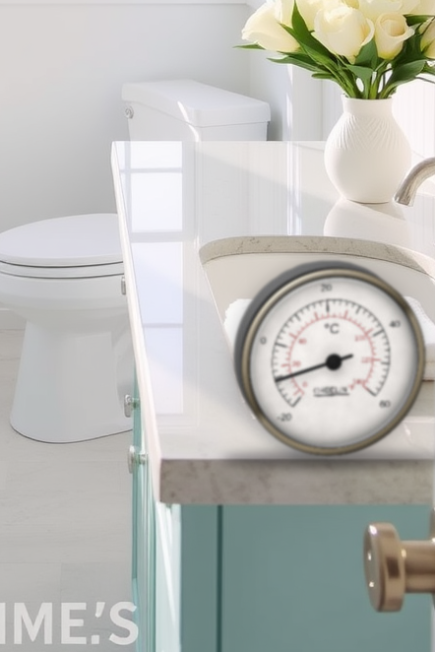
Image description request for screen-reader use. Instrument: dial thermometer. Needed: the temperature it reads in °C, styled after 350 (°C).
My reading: -10 (°C)
